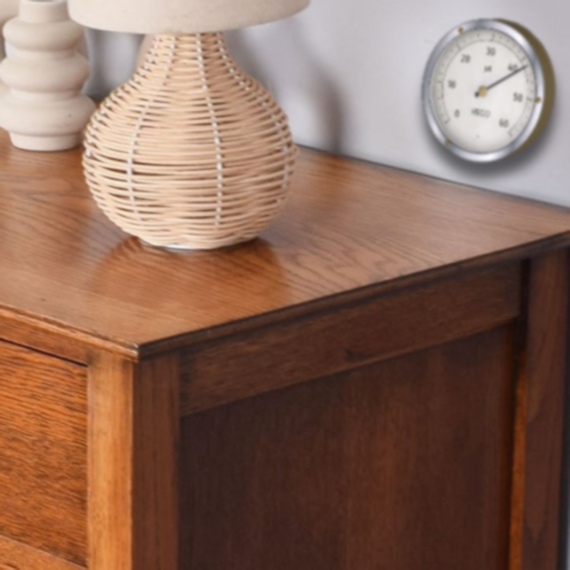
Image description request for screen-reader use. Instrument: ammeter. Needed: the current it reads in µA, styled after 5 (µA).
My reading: 42 (µA)
